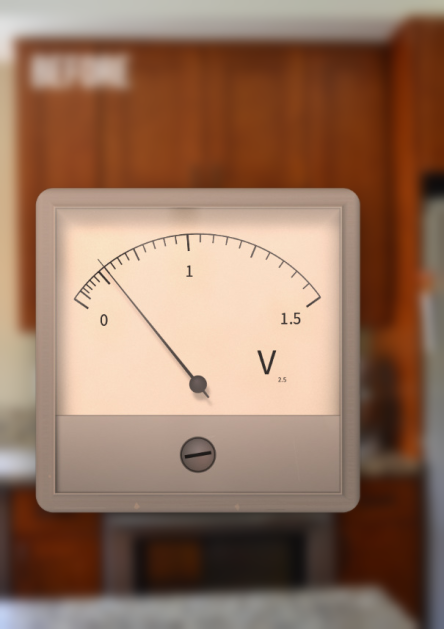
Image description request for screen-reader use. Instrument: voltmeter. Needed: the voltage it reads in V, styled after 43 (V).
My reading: 0.55 (V)
